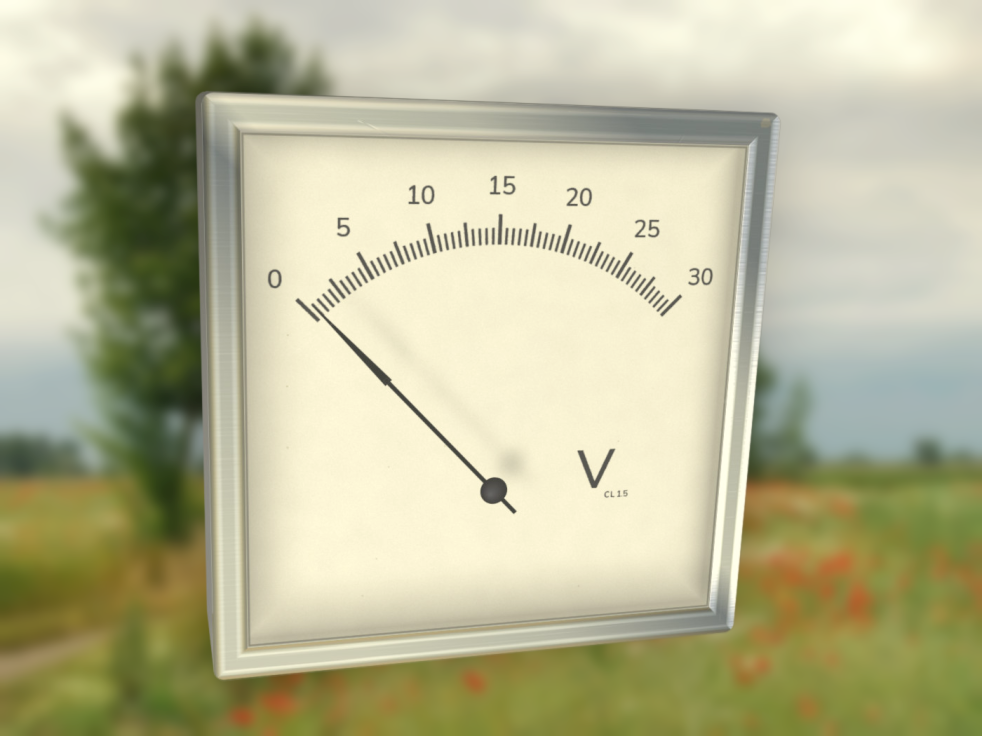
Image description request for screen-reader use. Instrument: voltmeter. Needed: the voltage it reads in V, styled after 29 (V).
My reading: 0.5 (V)
